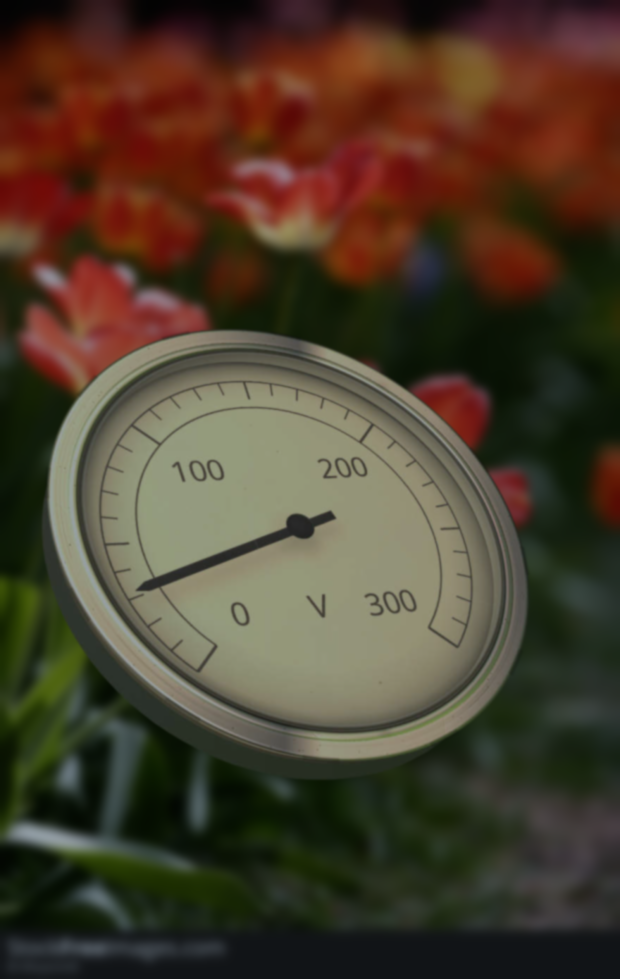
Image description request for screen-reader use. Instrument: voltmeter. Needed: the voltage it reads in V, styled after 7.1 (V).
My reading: 30 (V)
